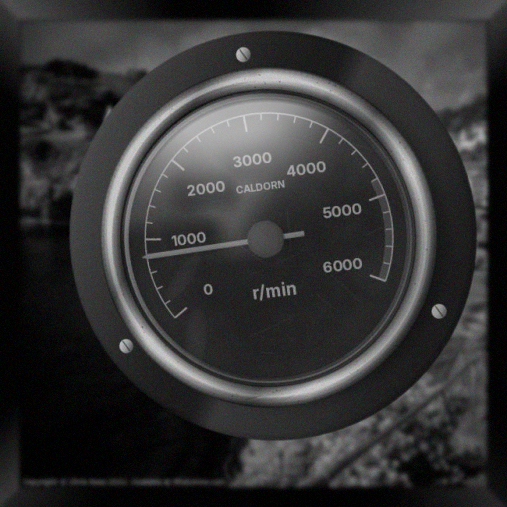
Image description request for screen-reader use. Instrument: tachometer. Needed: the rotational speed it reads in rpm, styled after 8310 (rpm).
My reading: 800 (rpm)
